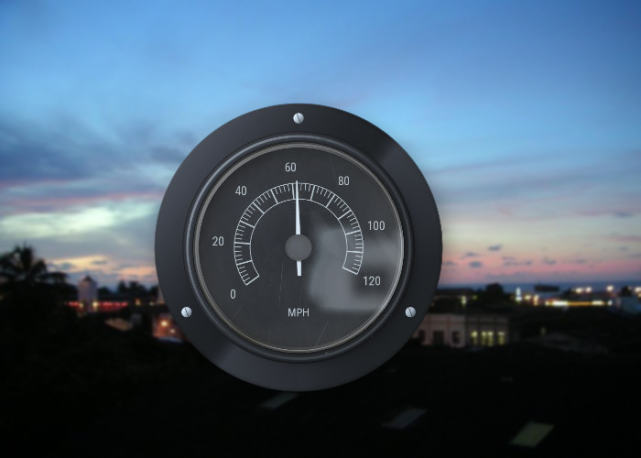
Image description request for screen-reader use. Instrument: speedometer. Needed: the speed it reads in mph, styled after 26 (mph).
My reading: 62 (mph)
